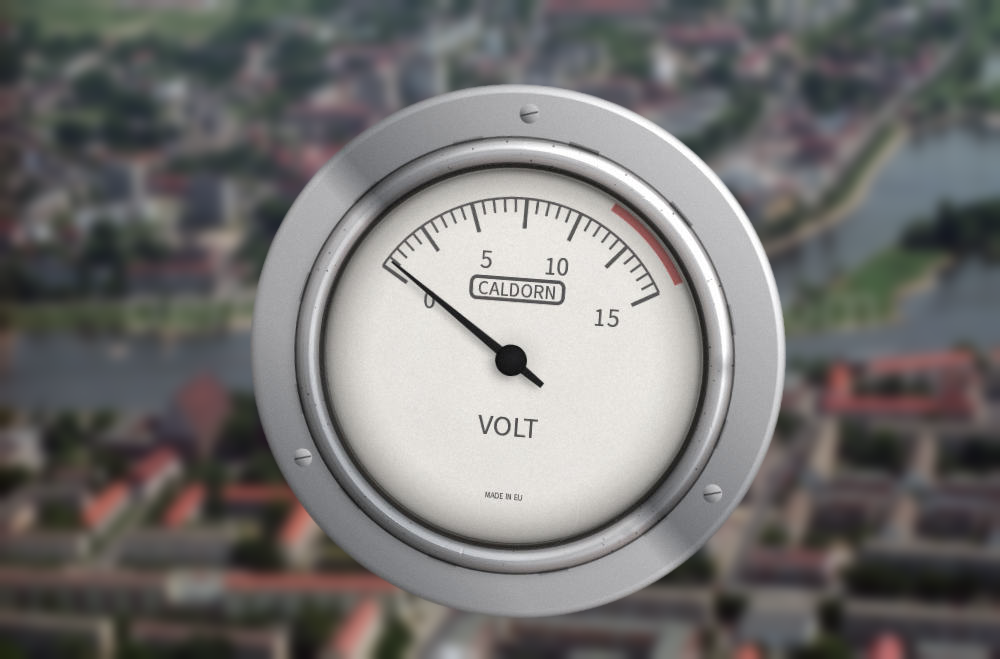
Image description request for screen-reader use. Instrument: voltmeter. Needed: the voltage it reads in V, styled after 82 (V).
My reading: 0.5 (V)
